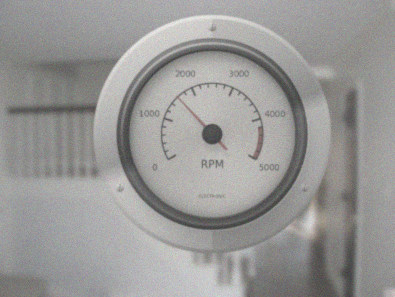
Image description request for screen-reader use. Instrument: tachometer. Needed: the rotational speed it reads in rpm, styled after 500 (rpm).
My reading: 1600 (rpm)
